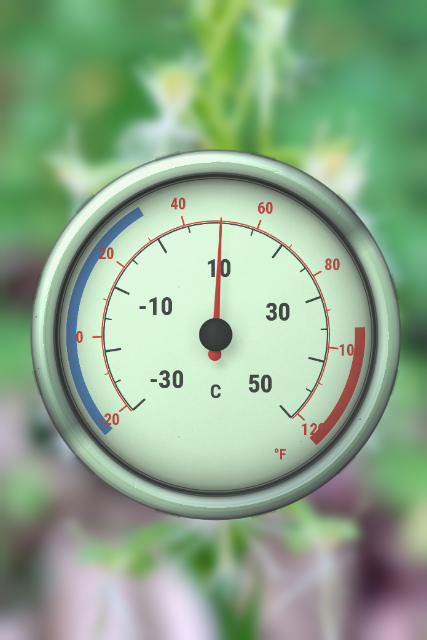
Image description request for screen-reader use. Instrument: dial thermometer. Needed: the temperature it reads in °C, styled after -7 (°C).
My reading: 10 (°C)
